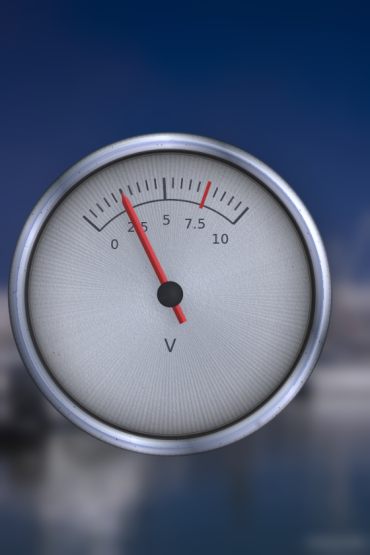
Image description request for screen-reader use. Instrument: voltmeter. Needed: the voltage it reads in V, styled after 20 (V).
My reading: 2.5 (V)
